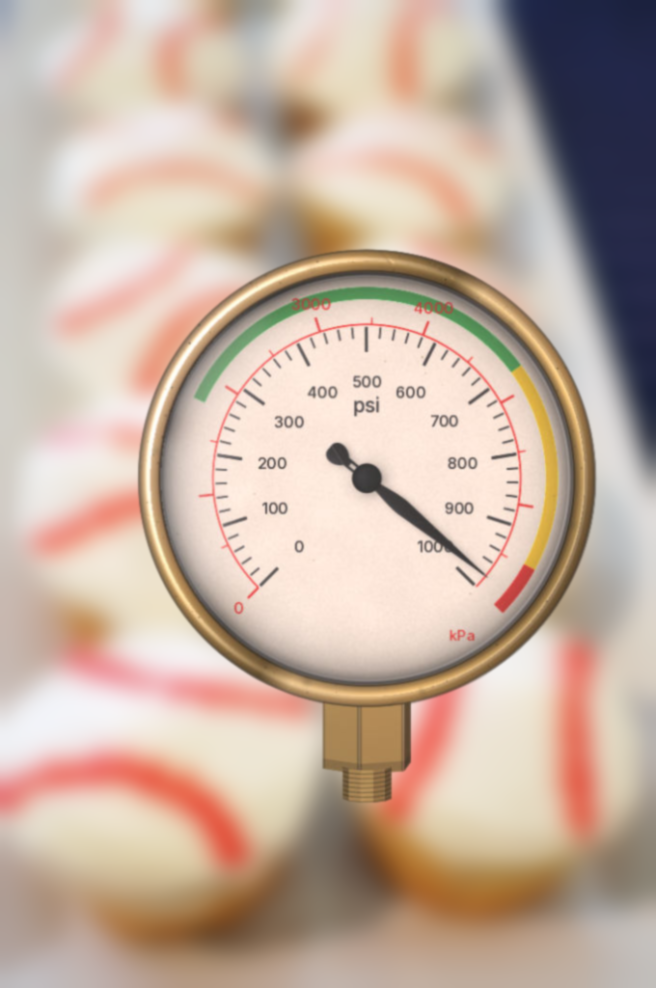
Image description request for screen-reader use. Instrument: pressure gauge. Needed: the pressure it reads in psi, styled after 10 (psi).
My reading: 980 (psi)
